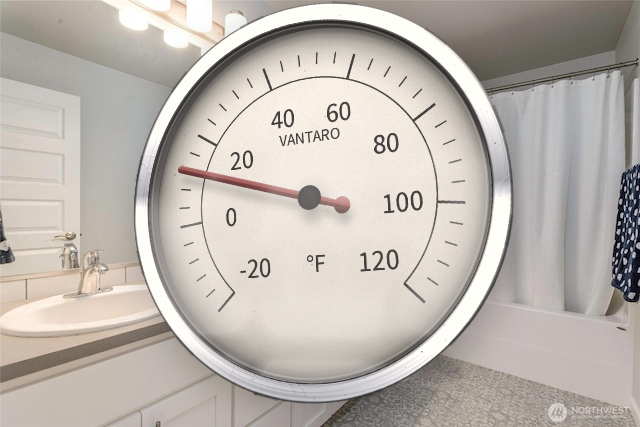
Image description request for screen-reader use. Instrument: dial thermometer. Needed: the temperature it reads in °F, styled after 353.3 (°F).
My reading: 12 (°F)
